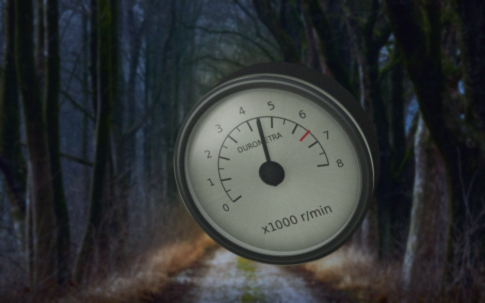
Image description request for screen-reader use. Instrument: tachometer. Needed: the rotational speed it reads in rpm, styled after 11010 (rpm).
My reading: 4500 (rpm)
